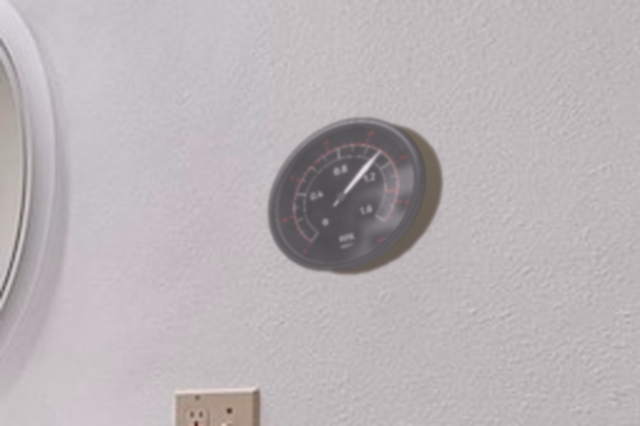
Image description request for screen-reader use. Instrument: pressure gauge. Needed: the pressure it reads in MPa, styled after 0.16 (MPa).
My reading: 1.1 (MPa)
